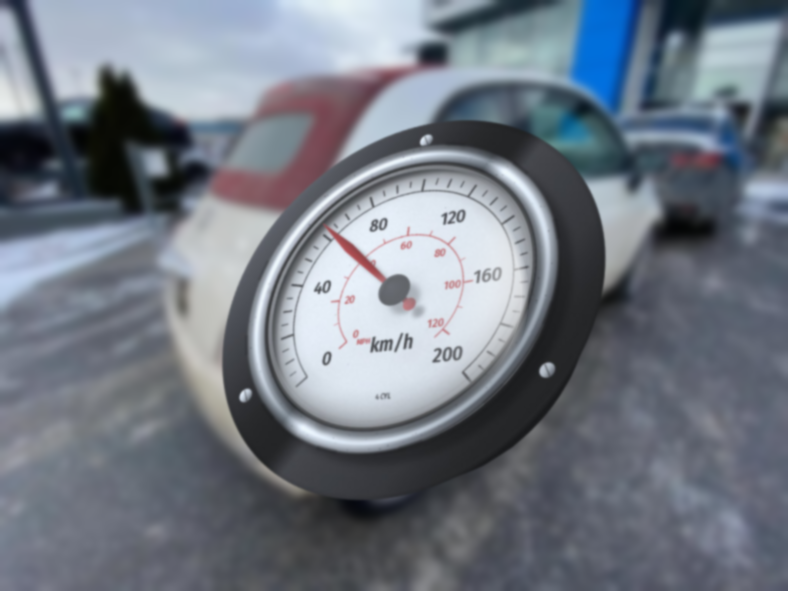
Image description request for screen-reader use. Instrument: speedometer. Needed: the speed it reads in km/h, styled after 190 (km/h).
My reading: 62.5 (km/h)
